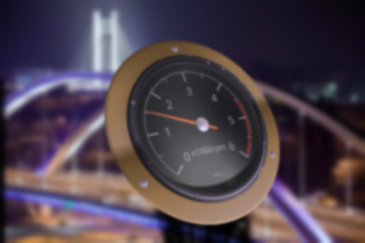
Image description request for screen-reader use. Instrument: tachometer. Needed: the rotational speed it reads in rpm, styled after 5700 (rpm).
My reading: 1500 (rpm)
